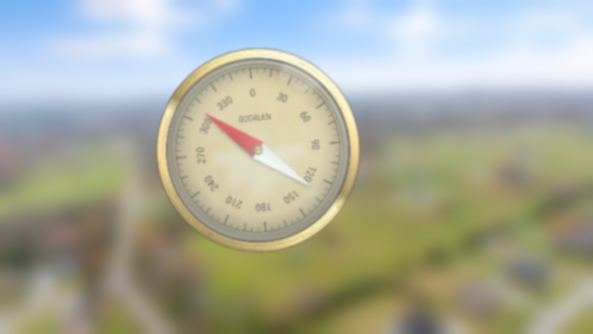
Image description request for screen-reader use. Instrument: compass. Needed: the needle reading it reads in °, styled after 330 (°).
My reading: 310 (°)
